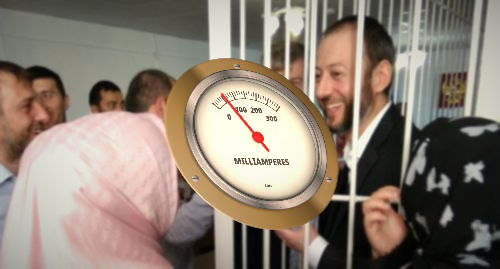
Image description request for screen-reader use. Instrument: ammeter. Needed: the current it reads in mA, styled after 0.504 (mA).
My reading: 50 (mA)
